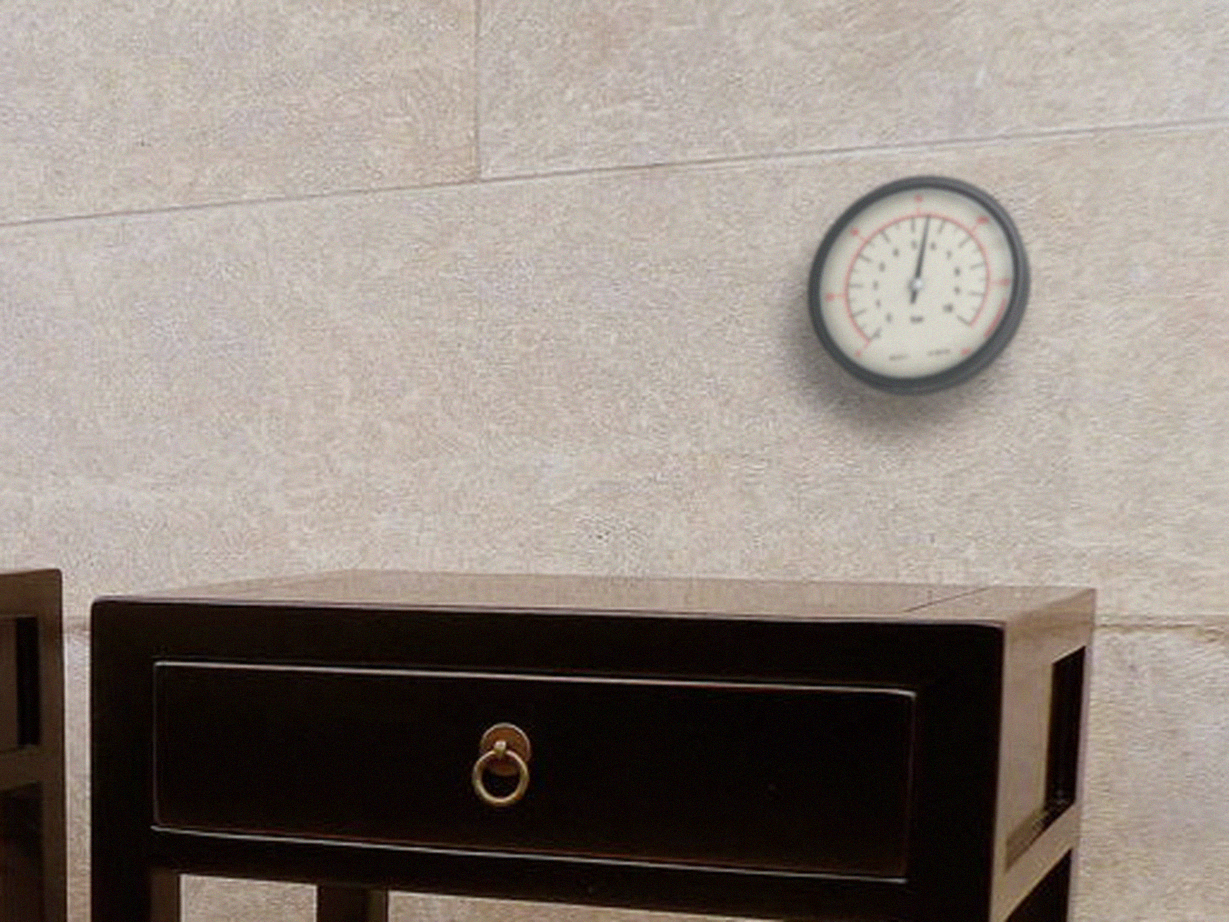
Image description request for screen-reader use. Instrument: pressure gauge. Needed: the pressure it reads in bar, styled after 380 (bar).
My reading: 5.5 (bar)
